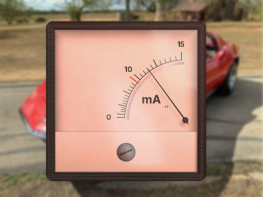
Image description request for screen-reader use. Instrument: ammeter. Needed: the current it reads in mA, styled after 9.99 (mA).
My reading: 11.5 (mA)
